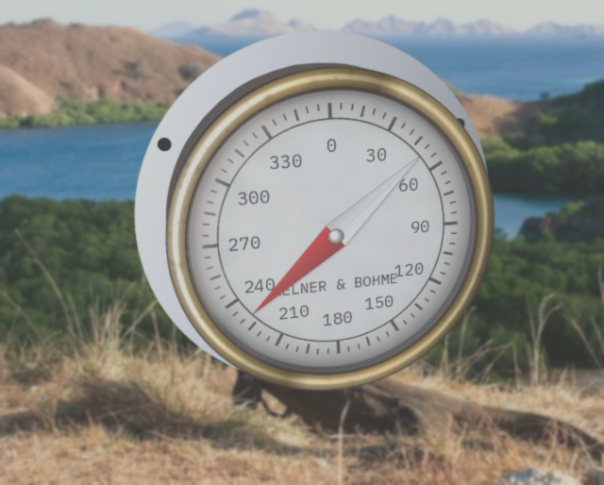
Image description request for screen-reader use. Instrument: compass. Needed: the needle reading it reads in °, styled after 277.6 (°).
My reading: 230 (°)
